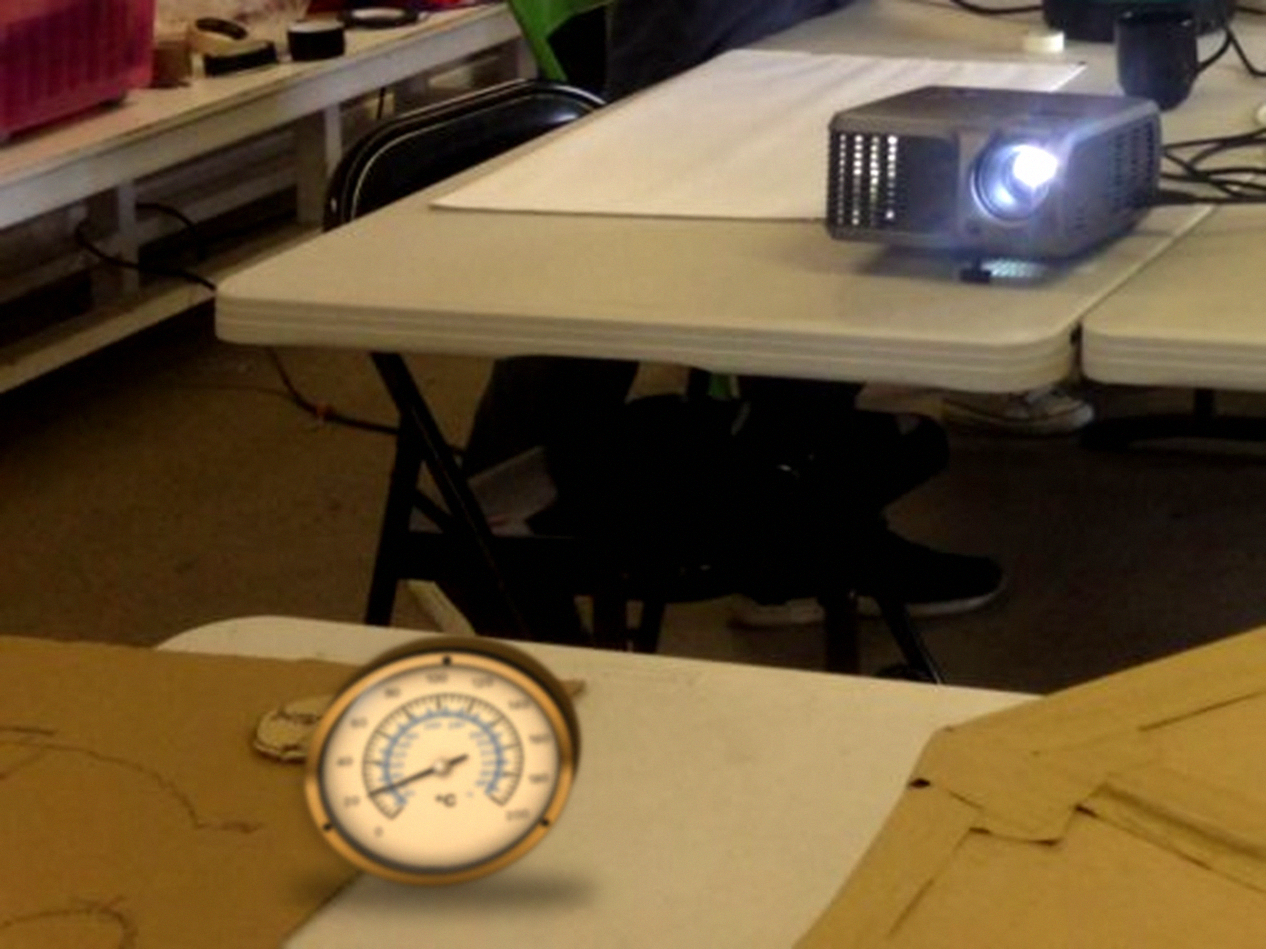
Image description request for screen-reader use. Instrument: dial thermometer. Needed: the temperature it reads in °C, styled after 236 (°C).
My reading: 20 (°C)
